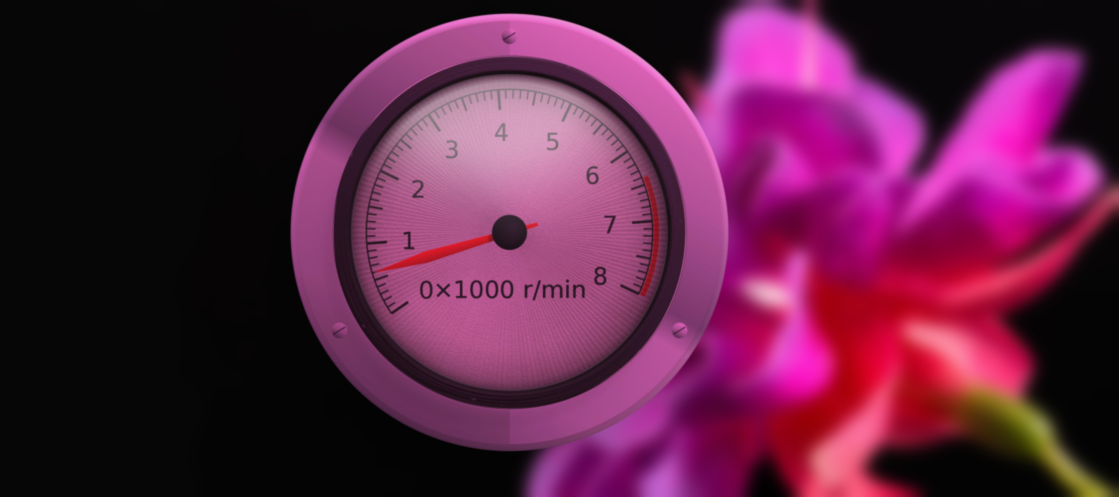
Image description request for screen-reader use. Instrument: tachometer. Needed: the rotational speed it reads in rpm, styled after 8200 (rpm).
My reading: 600 (rpm)
